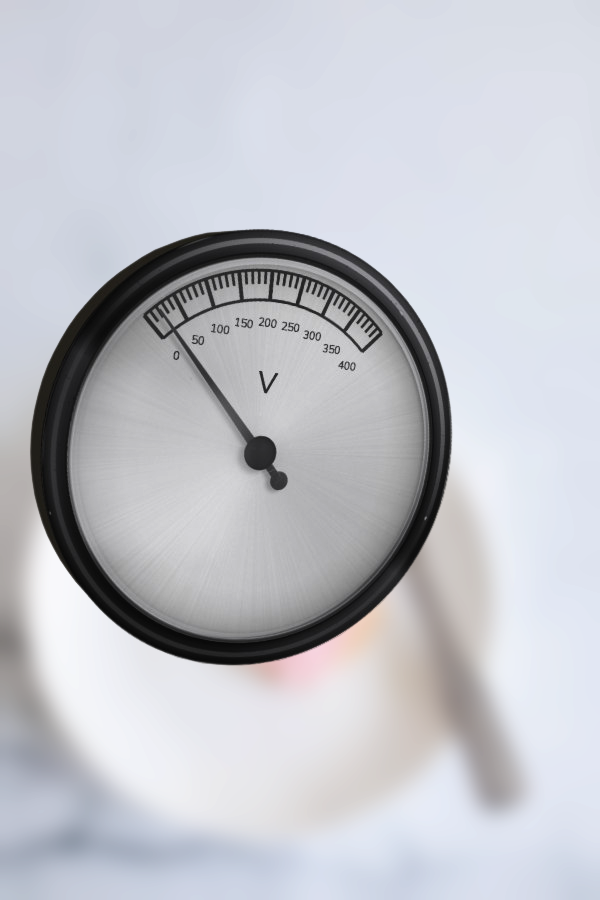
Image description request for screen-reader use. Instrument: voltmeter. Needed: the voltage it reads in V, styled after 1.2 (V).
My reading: 20 (V)
